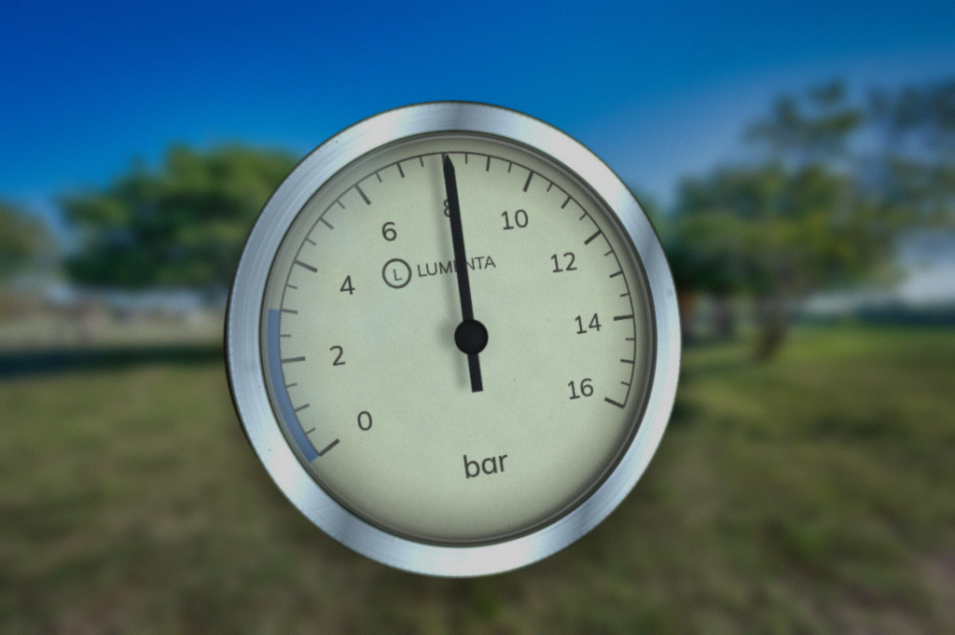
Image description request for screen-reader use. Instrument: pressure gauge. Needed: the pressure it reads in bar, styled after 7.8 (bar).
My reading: 8 (bar)
